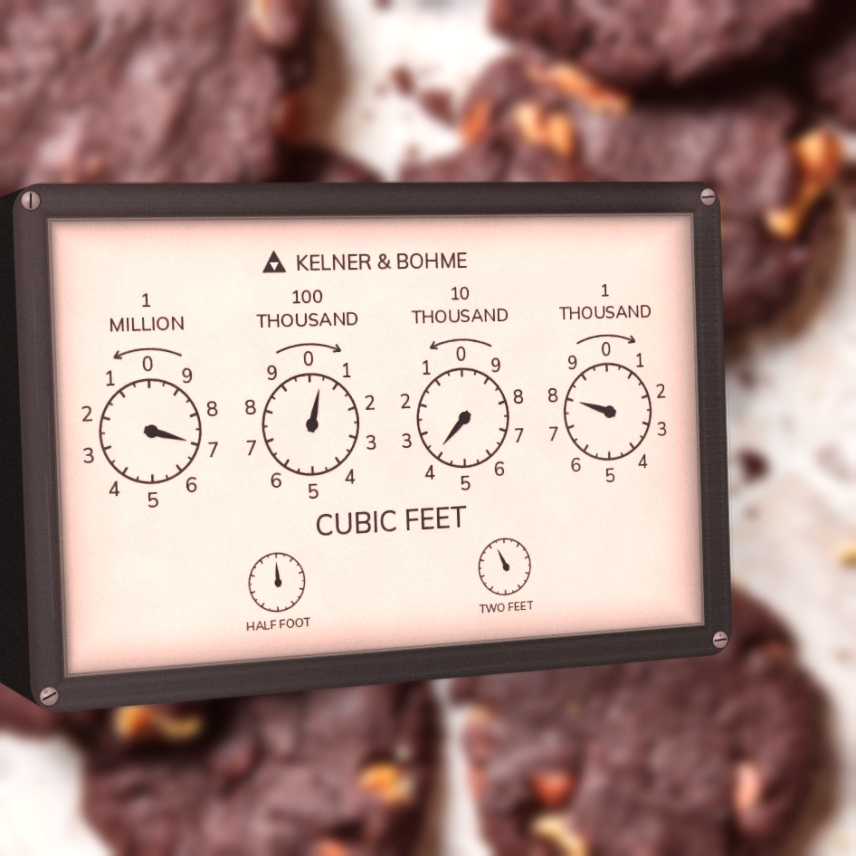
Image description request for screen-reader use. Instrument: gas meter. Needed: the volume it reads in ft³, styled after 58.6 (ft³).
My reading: 703800 (ft³)
